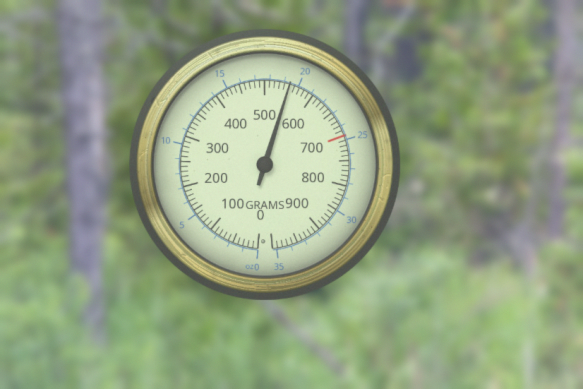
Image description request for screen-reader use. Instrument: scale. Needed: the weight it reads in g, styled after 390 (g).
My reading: 550 (g)
